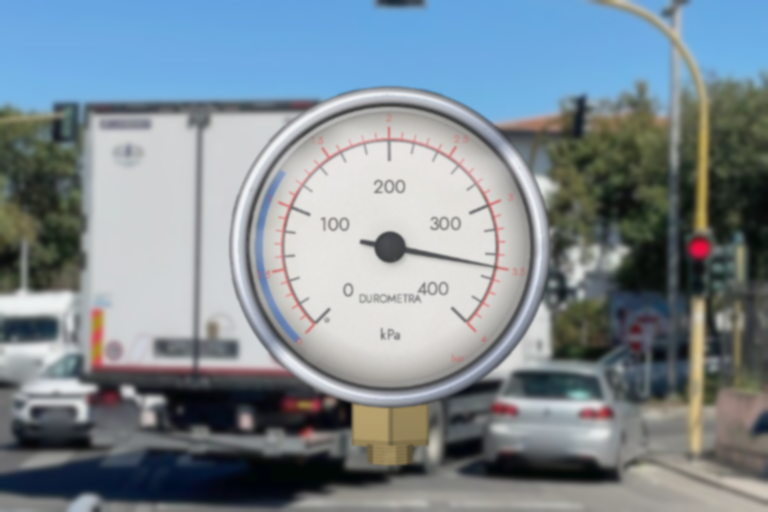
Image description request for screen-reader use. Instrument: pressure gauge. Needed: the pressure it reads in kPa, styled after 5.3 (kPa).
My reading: 350 (kPa)
